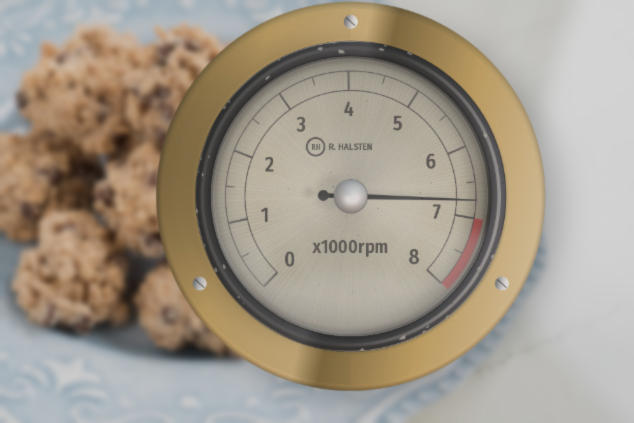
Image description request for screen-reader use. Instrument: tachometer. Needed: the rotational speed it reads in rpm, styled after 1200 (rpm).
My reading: 6750 (rpm)
